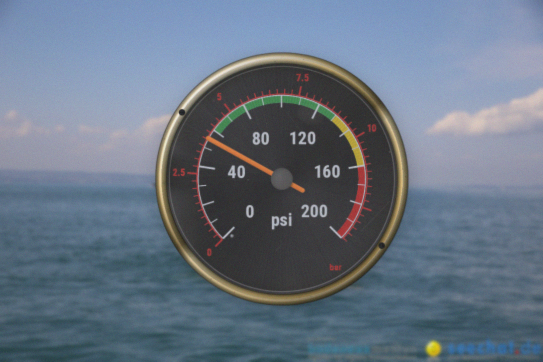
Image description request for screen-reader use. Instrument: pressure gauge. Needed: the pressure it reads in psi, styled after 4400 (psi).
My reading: 55 (psi)
